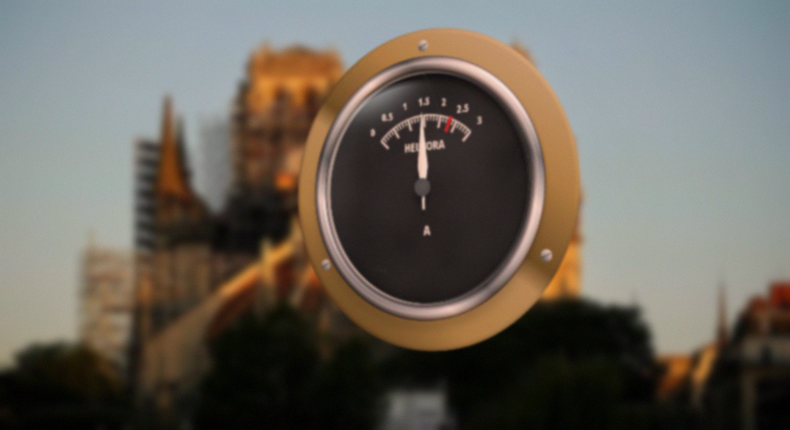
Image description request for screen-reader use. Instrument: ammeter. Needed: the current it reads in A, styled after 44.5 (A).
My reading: 1.5 (A)
